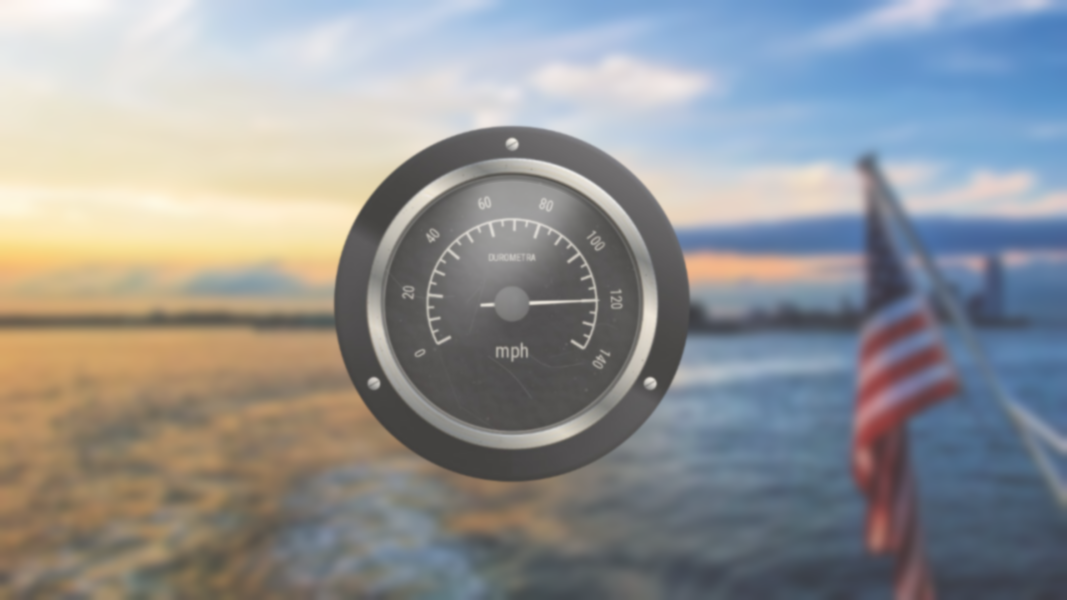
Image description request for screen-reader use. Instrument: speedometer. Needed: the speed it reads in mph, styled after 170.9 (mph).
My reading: 120 (mph)
